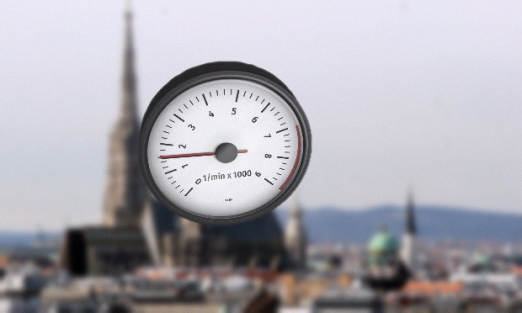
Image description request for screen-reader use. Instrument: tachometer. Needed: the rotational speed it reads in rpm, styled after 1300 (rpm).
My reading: 1600 (rpm)
